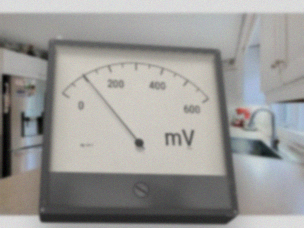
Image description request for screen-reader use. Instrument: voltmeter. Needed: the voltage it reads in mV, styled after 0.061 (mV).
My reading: 100 (mV)
